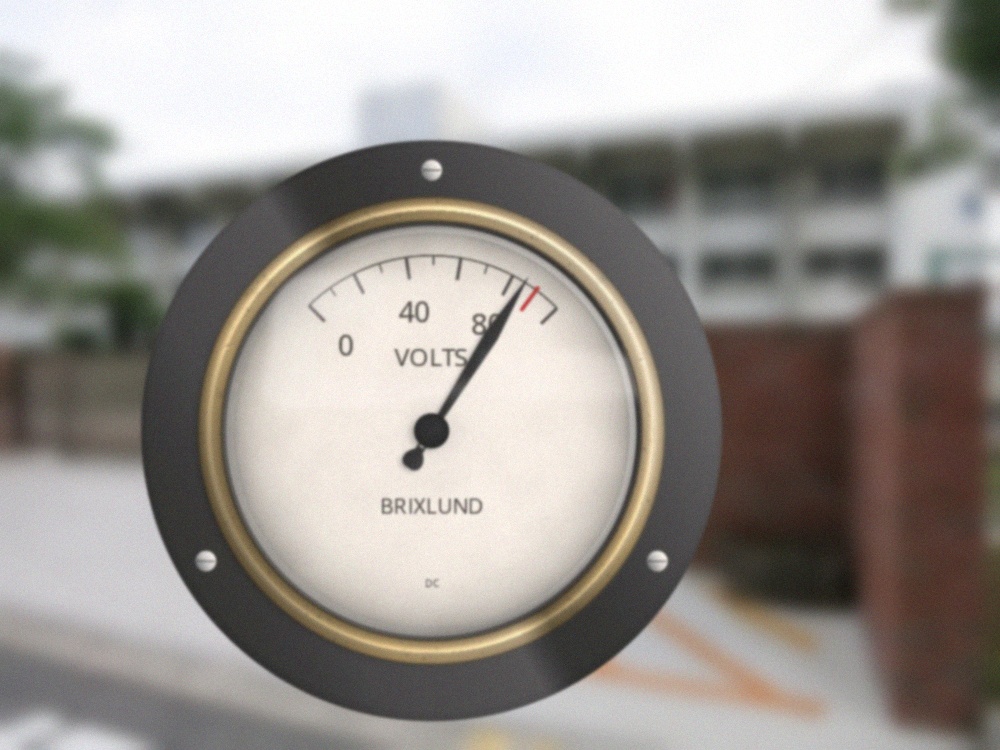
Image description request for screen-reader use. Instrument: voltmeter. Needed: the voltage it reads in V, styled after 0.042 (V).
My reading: 85 (V)
